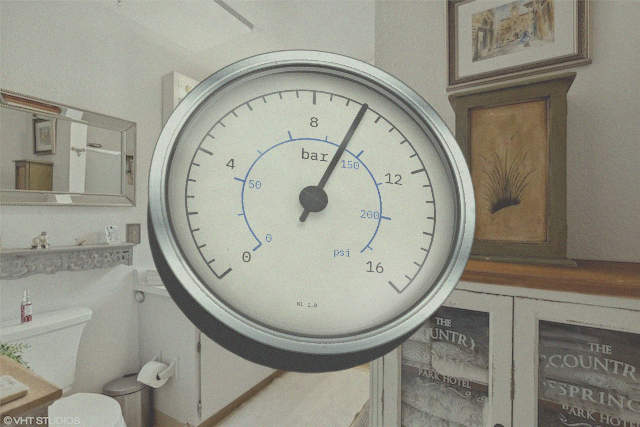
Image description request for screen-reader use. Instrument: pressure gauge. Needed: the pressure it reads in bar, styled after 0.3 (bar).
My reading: 9.5 (bar)
